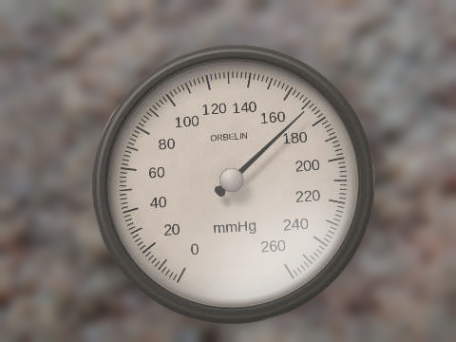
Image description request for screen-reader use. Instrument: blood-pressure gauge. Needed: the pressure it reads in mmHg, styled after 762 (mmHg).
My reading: 172 (mmHg)
